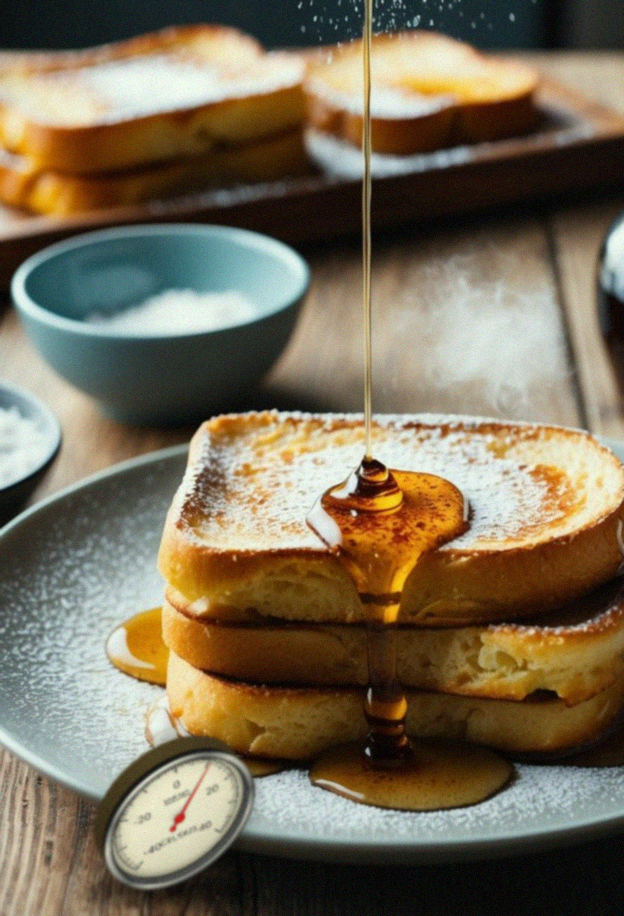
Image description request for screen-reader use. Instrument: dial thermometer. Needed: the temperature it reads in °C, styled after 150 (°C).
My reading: 10 (°C)
